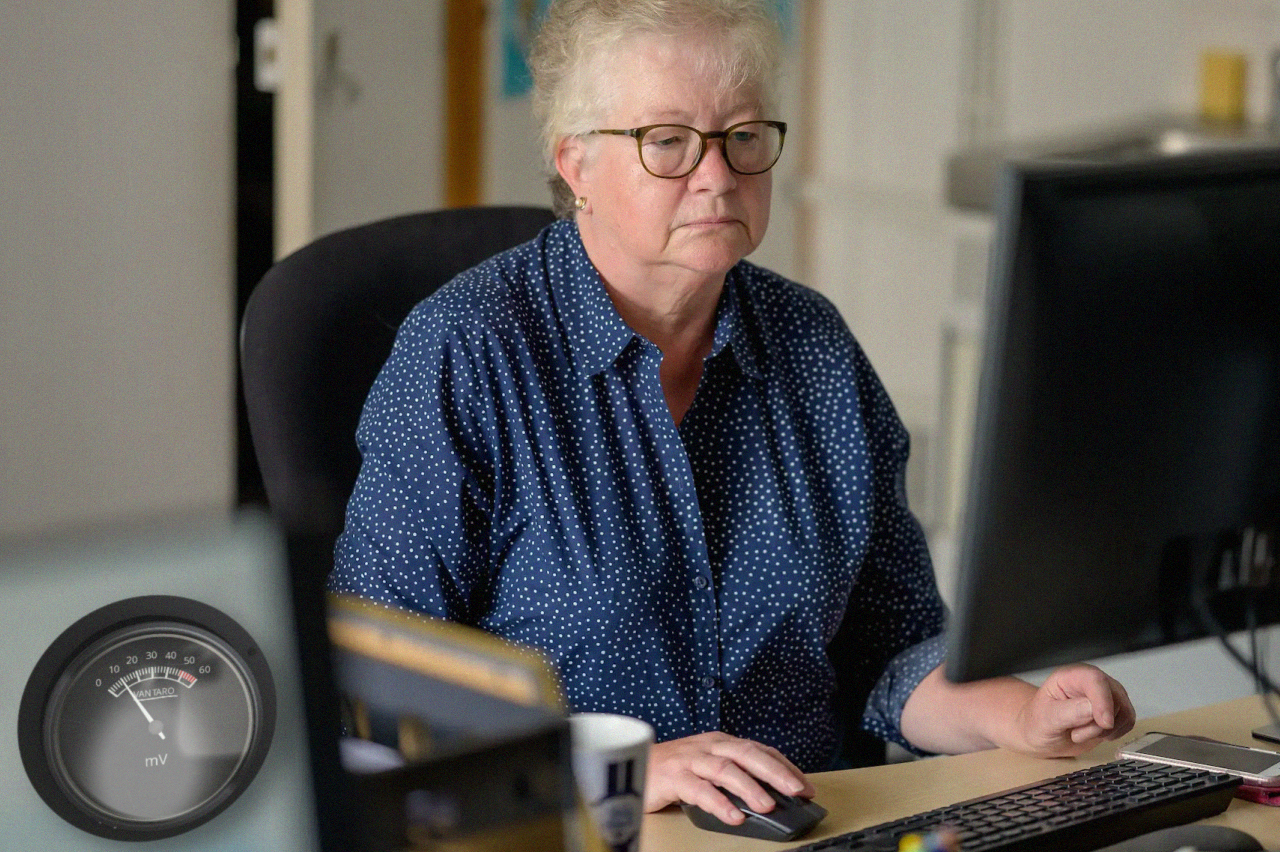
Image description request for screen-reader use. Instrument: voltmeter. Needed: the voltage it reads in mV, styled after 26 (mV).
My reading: 10 (mV)
